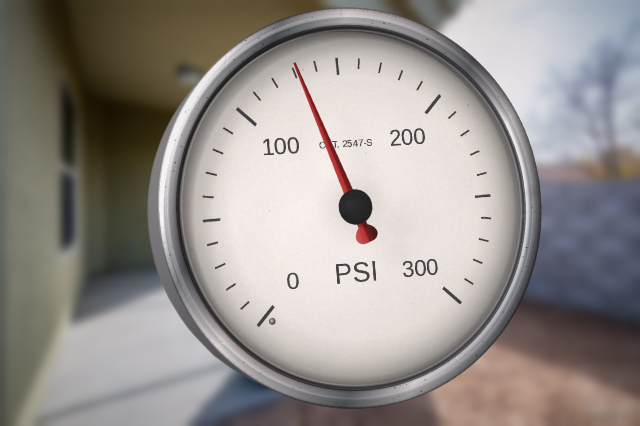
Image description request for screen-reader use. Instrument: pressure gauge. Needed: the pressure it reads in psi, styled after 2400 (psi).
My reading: 130 (psi)
